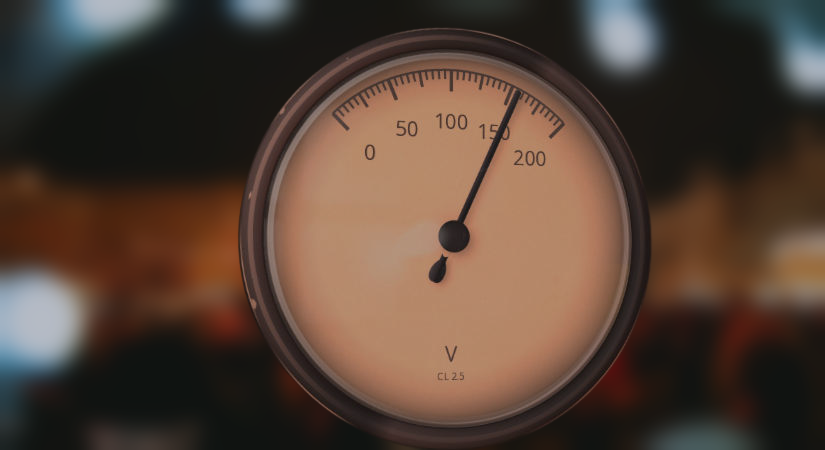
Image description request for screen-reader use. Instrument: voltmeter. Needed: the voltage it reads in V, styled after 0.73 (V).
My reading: 155 (V)
